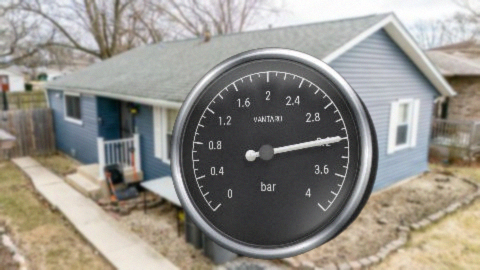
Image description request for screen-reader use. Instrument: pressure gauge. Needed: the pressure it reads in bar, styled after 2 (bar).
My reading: 3.2 (bar)
